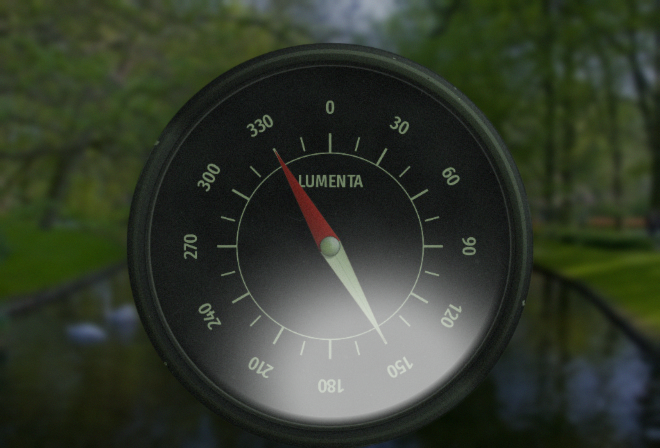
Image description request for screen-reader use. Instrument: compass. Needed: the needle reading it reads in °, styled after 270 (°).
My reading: 330 (°)
